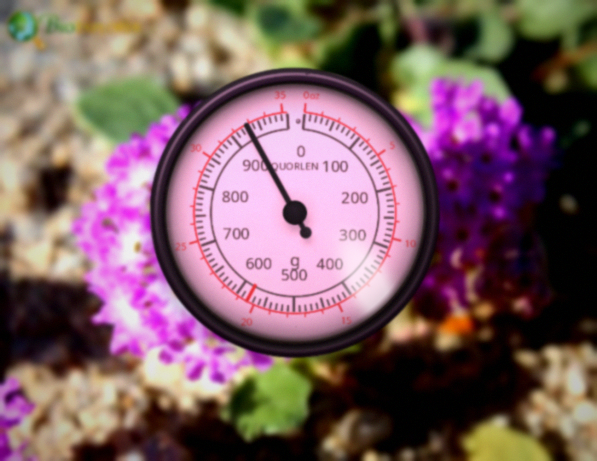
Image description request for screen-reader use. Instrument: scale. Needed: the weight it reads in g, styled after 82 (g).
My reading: 930 (g)
